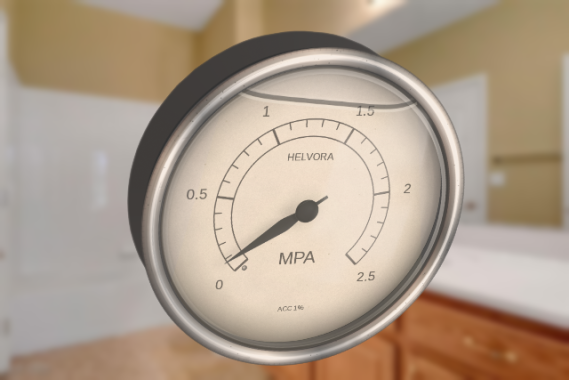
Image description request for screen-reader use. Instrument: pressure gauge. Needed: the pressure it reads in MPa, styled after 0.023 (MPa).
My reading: 0.1 (MPa)
